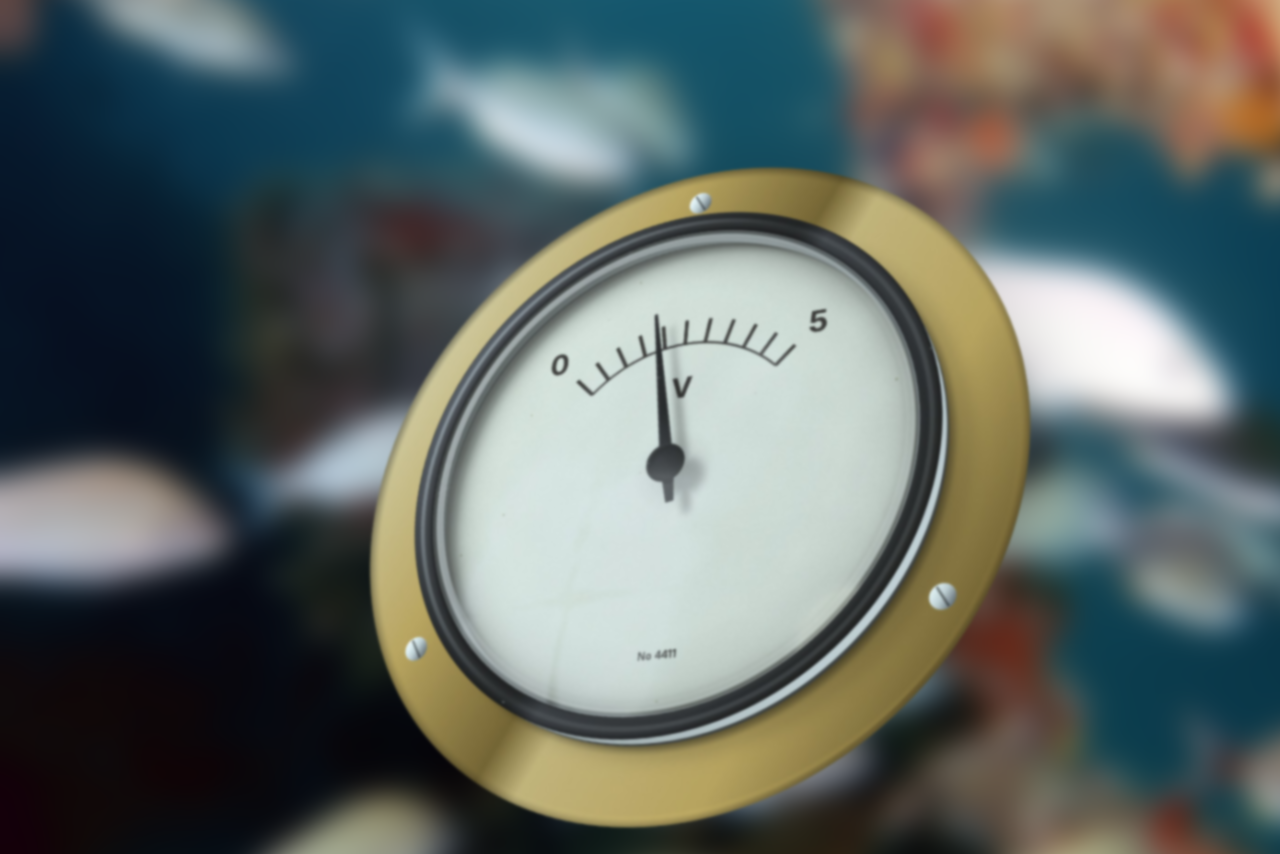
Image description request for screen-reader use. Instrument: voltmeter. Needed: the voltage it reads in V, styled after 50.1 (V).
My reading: 2 (V)
